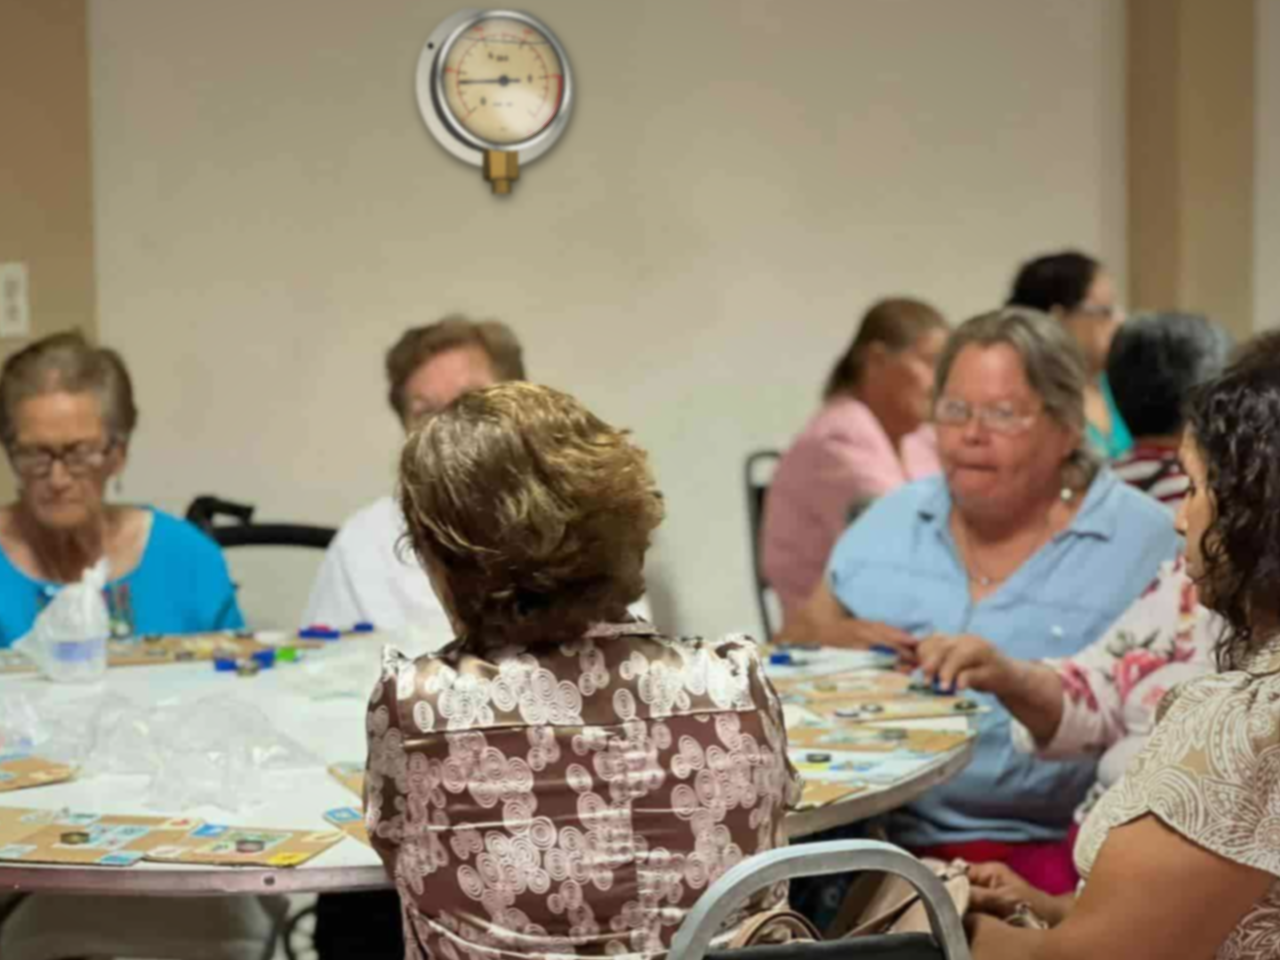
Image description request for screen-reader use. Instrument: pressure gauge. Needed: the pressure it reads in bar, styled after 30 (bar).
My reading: 1.5 (bar)
